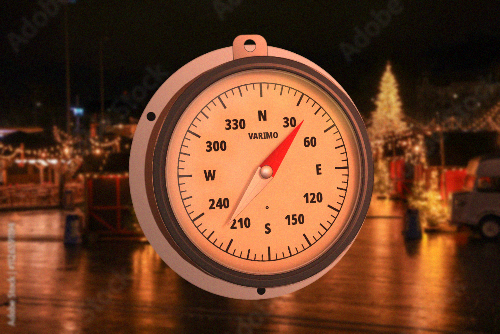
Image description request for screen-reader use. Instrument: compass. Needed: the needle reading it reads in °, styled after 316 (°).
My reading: 40 (°)
